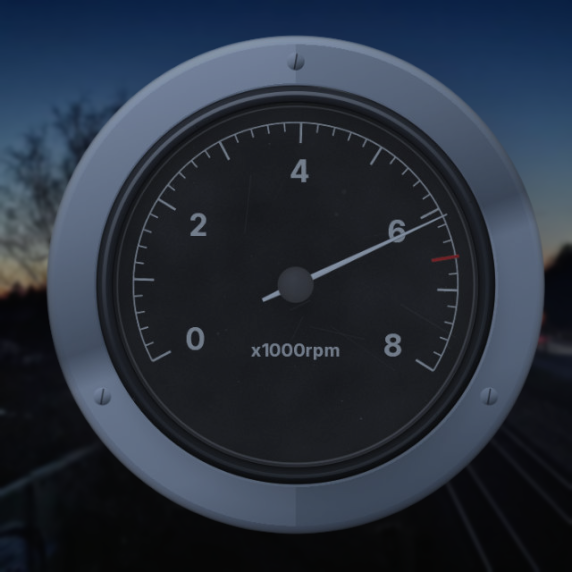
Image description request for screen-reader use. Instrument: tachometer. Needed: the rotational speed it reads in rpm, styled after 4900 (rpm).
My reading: 6100 (rpm)
